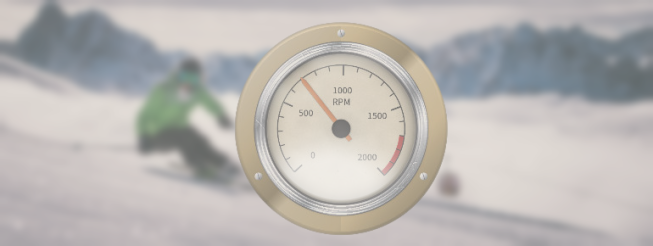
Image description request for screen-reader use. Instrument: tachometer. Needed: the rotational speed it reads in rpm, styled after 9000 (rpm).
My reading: 700 (rpm)
